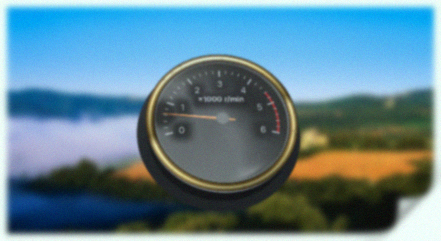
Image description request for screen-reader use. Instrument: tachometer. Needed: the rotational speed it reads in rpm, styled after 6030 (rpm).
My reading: 600 (rpm)
